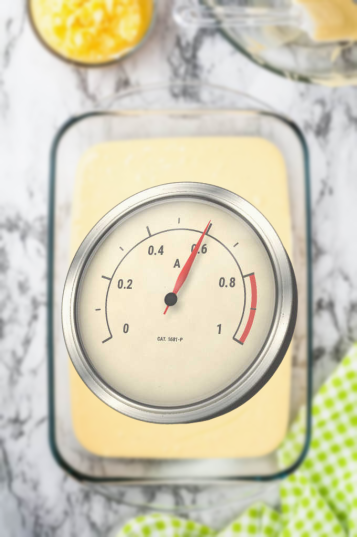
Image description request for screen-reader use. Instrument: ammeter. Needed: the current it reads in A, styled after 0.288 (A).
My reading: 0.6 (A)
